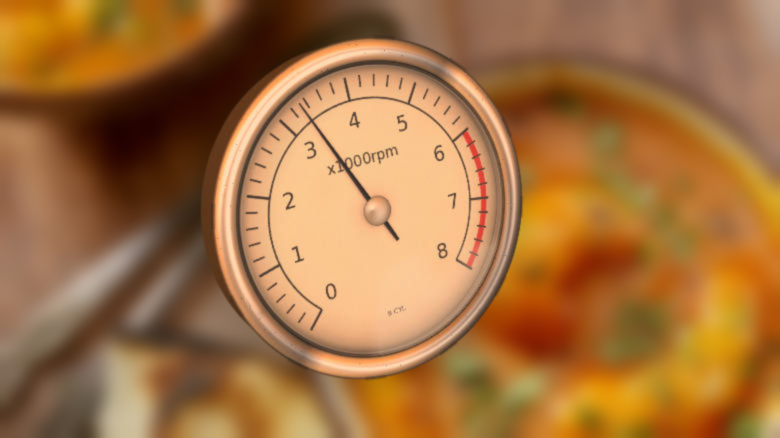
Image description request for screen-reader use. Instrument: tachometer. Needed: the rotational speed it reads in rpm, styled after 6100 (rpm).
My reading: 3300 (rpm)
